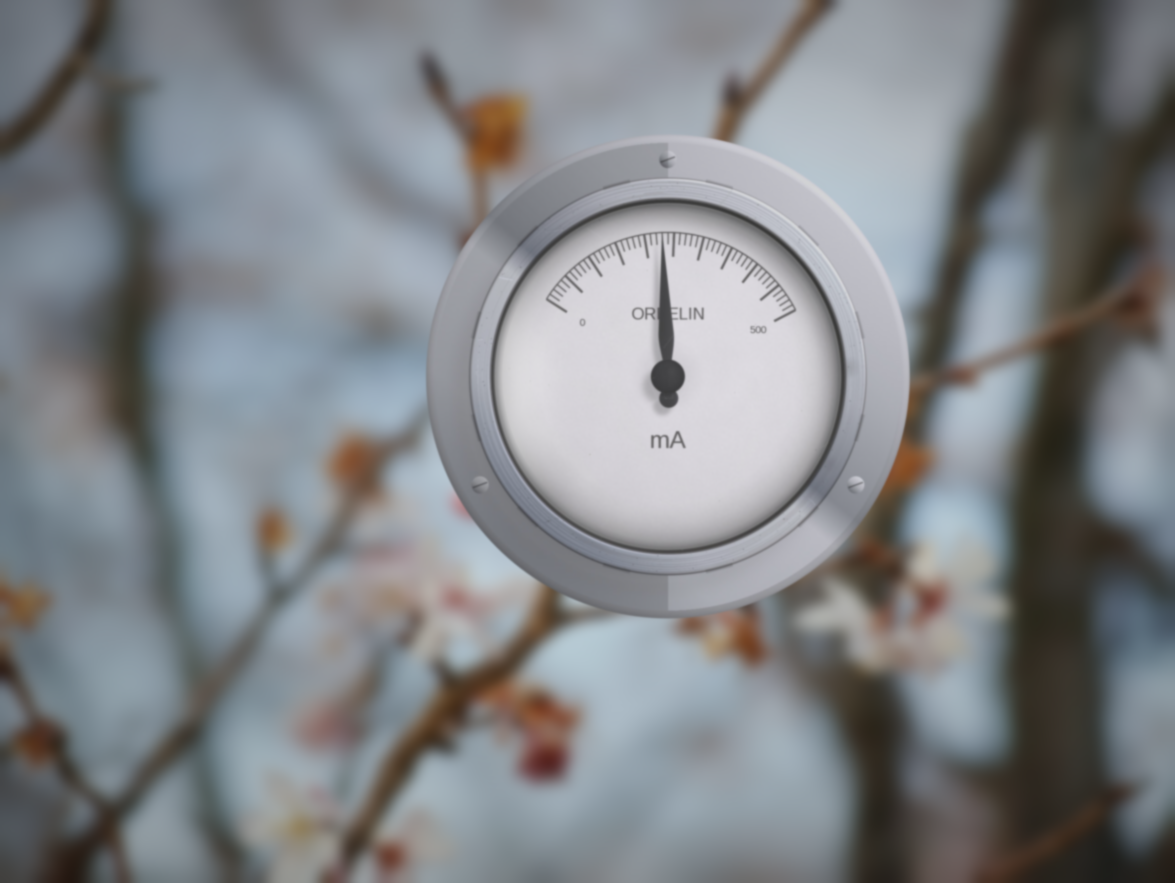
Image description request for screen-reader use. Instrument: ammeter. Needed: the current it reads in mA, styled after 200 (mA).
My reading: 230 (mA)
